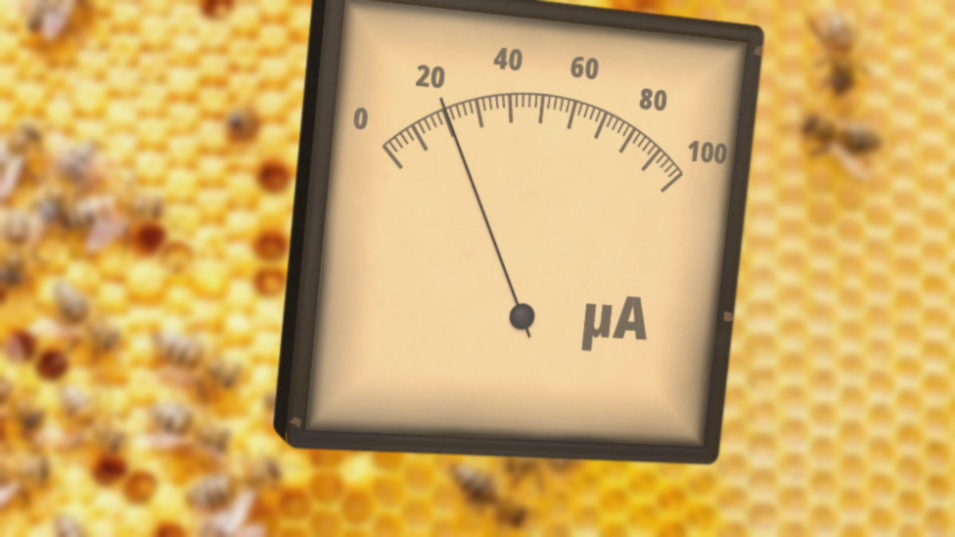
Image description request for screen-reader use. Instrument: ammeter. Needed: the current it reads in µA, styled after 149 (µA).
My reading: 20 (µA)
